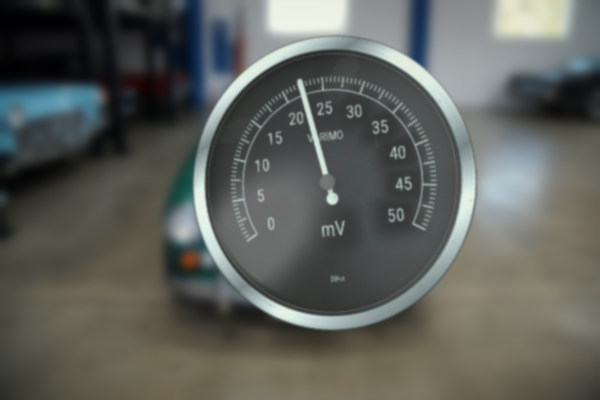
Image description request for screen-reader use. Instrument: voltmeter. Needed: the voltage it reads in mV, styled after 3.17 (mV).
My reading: 22.5 (mV)
